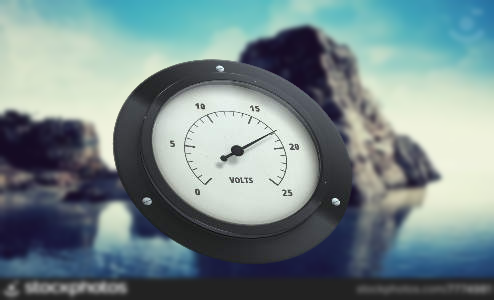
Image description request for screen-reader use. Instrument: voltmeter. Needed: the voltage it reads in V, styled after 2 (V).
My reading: 18 (V)
